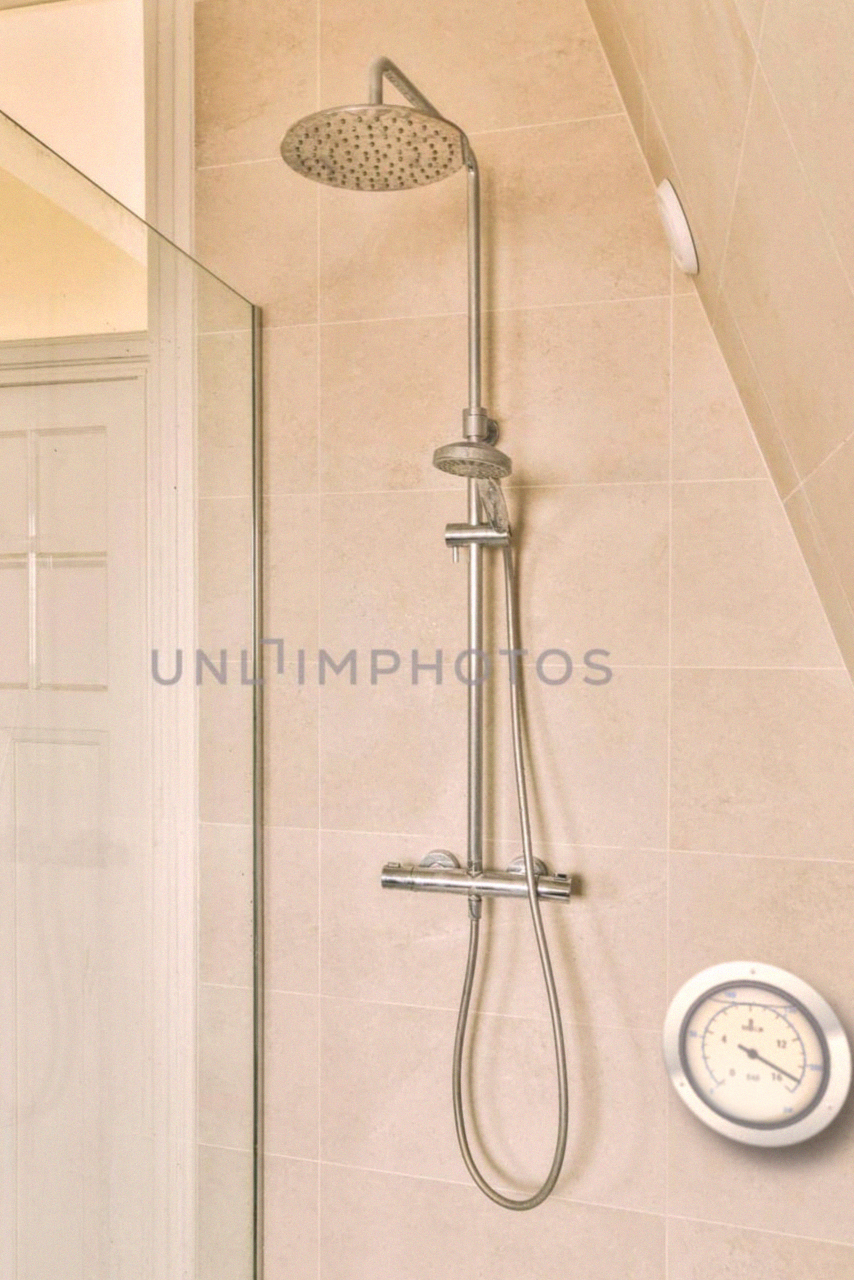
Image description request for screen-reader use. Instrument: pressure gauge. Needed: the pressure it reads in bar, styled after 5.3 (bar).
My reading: 15 (bar)
